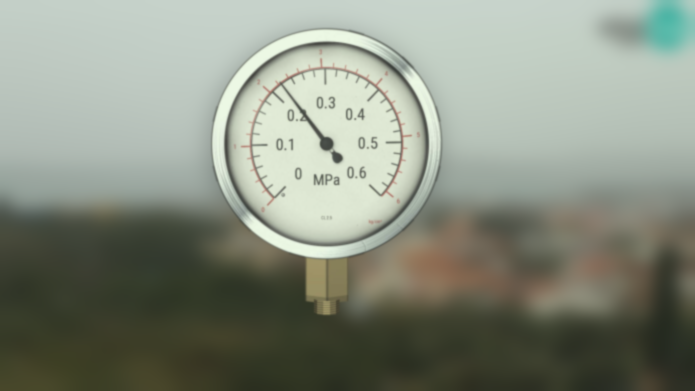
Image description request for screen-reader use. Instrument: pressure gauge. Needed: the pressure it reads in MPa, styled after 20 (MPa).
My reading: 0.22 (MPa)
